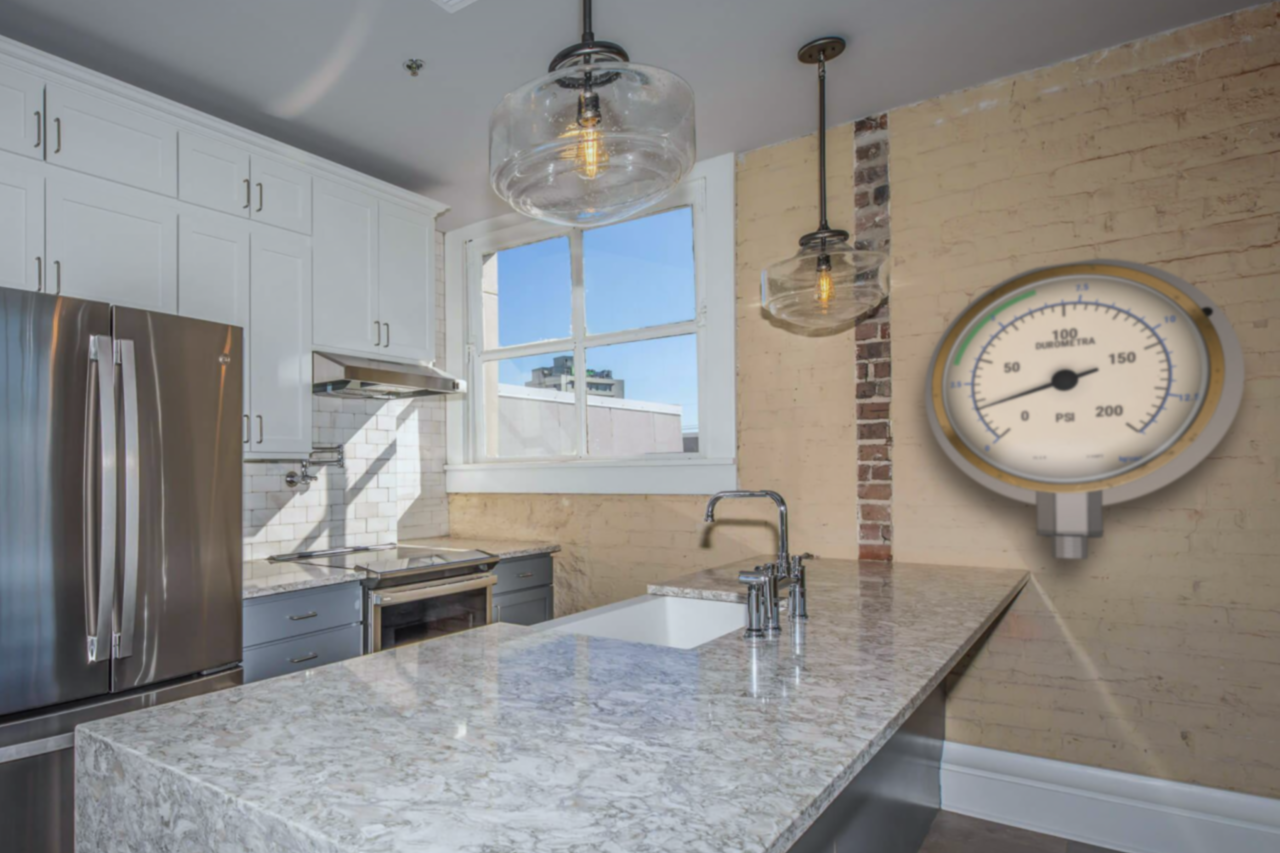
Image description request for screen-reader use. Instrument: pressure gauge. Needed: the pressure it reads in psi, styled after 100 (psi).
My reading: 20 (psi)
